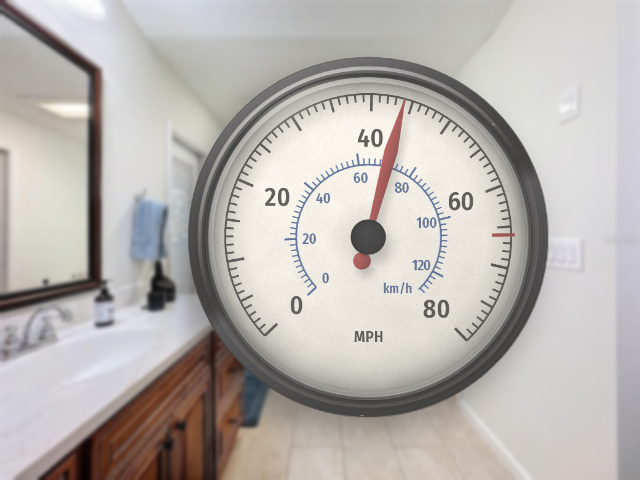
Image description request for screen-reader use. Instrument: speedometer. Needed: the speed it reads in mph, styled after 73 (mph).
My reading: 44 (mph)
